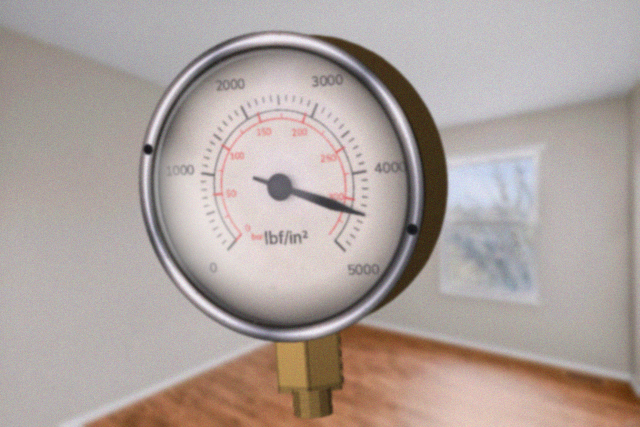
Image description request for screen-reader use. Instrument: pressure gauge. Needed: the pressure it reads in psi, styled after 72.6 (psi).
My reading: 4500 (psi)
